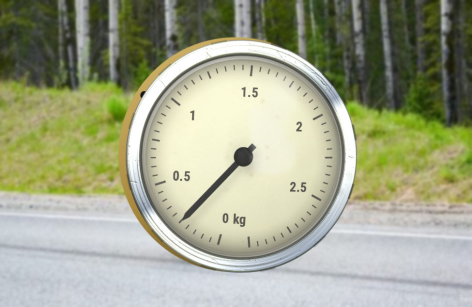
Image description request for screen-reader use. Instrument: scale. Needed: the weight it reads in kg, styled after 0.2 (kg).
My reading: 0.25 (kg)
